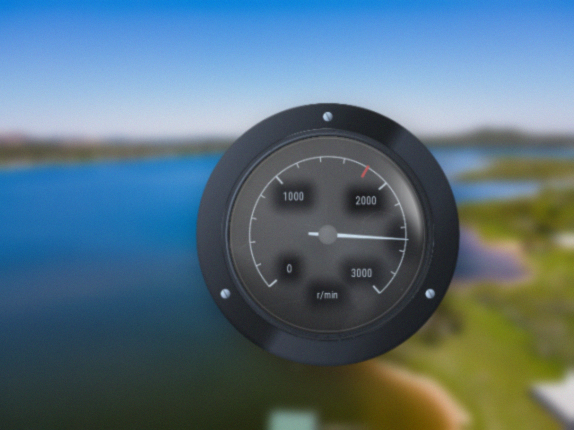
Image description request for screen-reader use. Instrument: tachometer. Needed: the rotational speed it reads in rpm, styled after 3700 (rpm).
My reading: 2500 (rpm)
